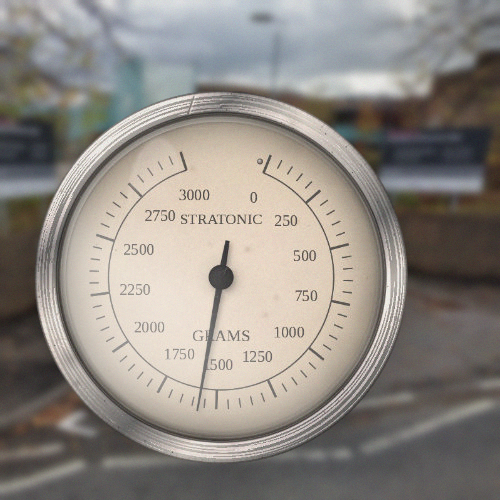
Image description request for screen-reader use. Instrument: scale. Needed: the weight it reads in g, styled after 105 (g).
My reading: 1575 (g)
